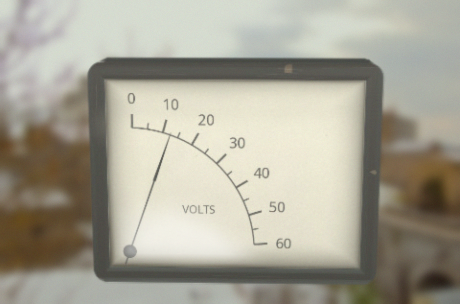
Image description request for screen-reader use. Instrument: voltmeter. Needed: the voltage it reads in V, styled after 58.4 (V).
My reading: 12.5 (V)
